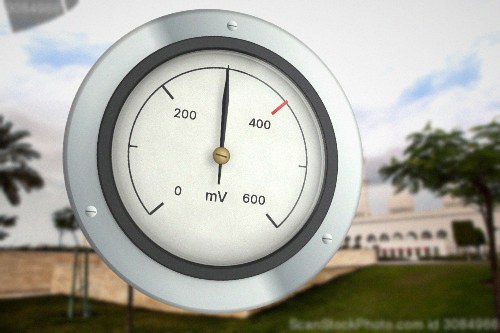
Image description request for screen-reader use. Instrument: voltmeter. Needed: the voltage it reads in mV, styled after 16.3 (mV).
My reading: 300 (mV)
